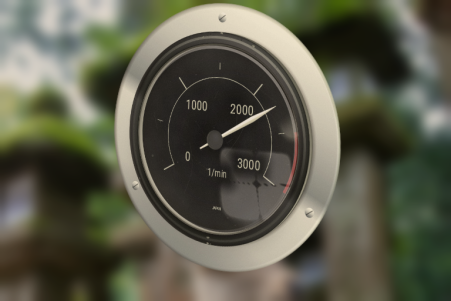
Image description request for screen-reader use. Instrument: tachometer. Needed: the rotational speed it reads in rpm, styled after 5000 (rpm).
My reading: 2250 (rpm)
